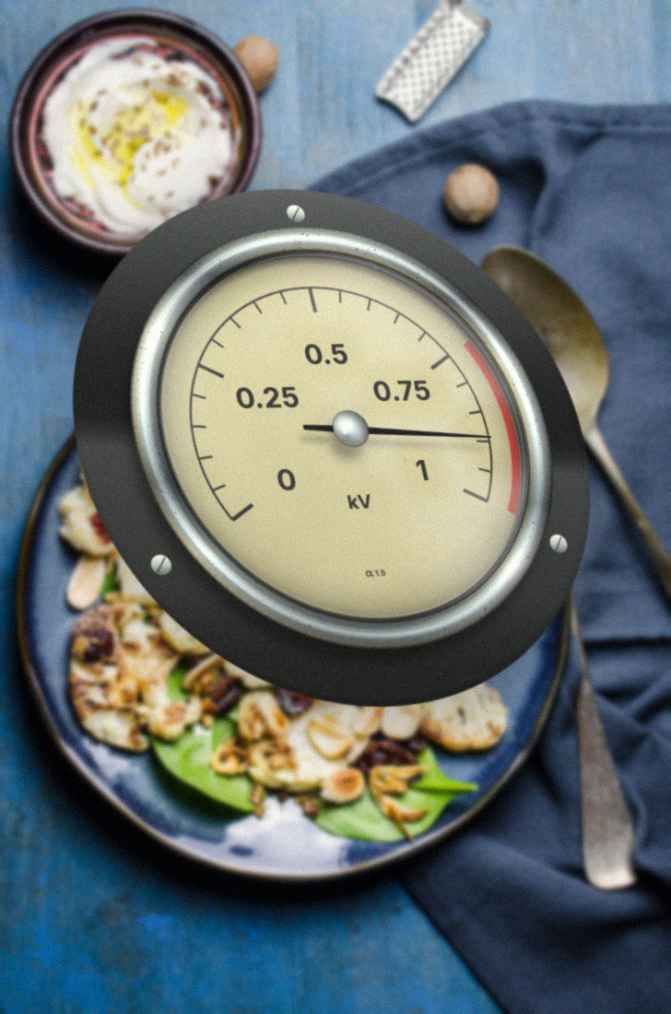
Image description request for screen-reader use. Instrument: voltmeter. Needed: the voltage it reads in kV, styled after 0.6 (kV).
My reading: 0.9 (kV)
